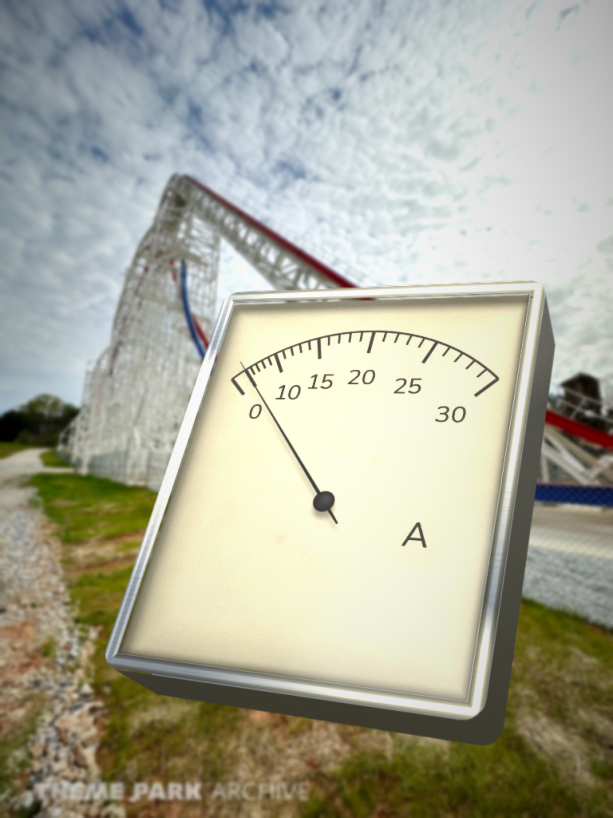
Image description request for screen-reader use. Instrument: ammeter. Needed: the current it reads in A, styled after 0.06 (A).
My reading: 5 (A)
